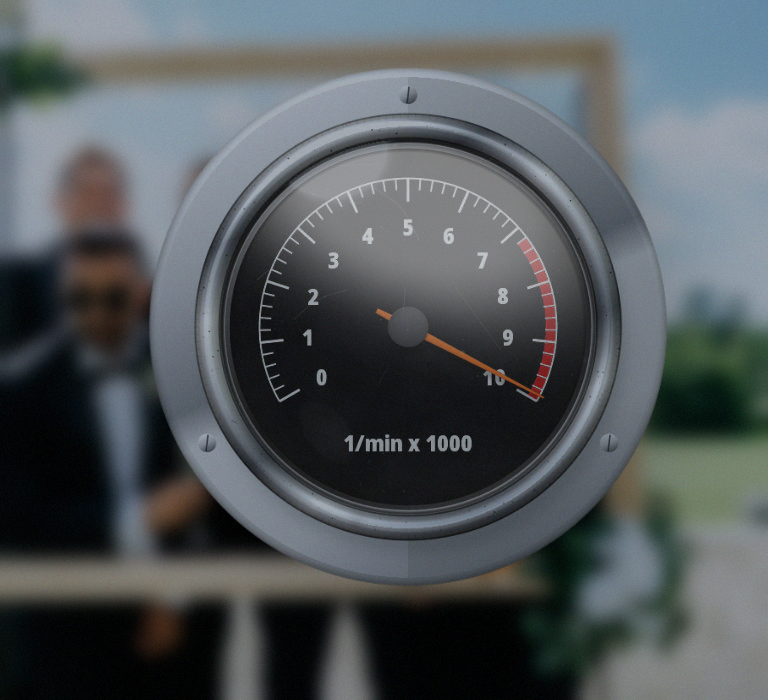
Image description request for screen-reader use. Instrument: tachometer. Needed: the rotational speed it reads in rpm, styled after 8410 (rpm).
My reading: 9900 (rpm)
